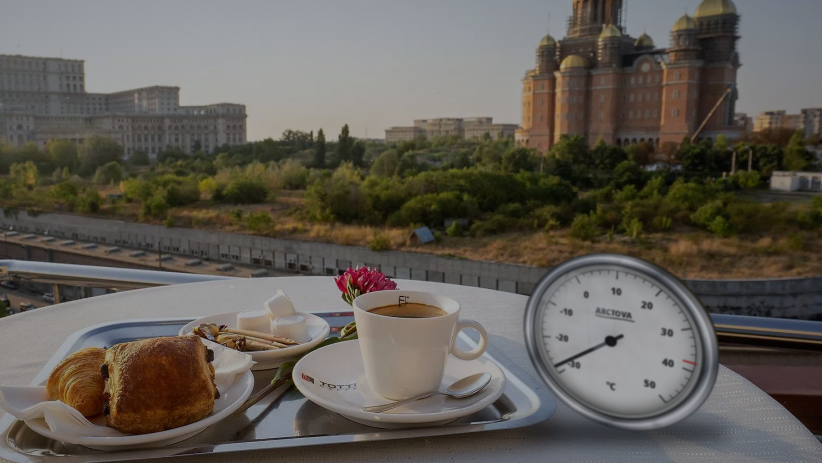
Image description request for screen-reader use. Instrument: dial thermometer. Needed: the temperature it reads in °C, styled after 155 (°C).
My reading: -28 (°C)
